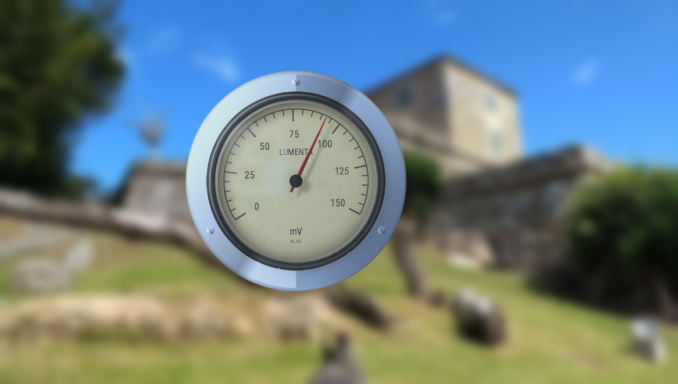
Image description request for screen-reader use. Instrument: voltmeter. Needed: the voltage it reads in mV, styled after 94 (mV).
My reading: 92.5 (mV)
